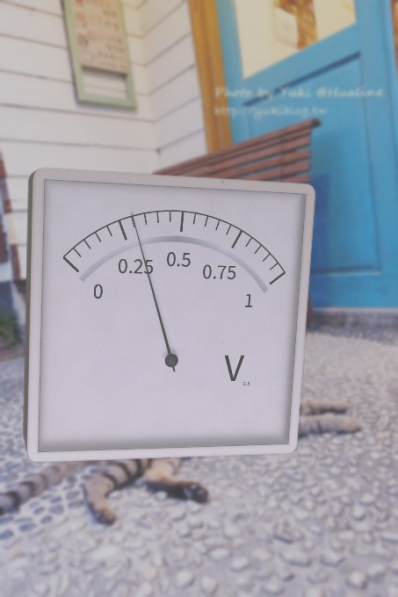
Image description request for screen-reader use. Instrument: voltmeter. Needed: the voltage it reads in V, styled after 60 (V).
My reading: 0.3 (V)
